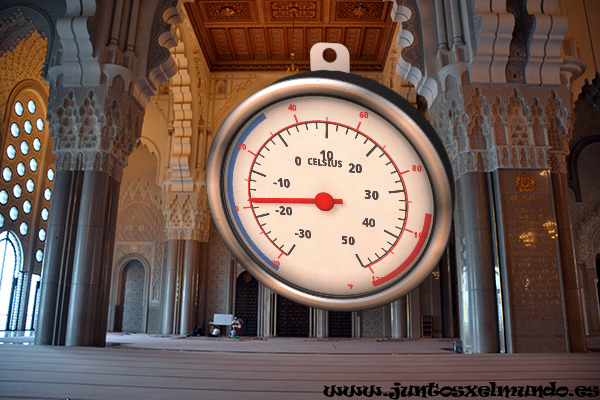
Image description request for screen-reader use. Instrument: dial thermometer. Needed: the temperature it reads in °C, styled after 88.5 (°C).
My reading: -16 (°C)
